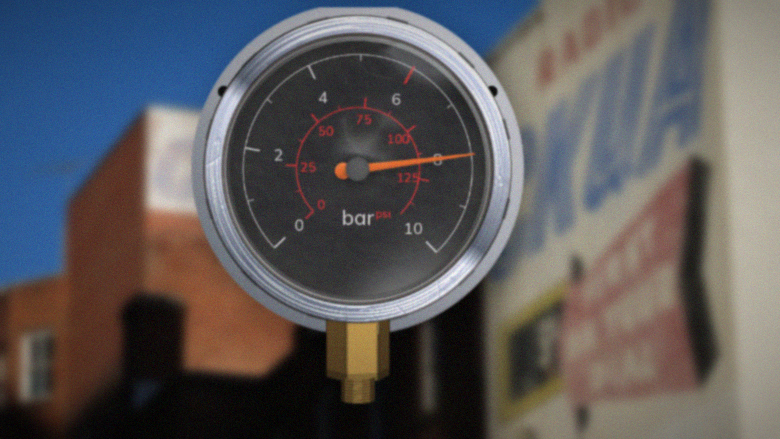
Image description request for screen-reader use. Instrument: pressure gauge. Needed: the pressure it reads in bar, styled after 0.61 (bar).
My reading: 8 (bar)
